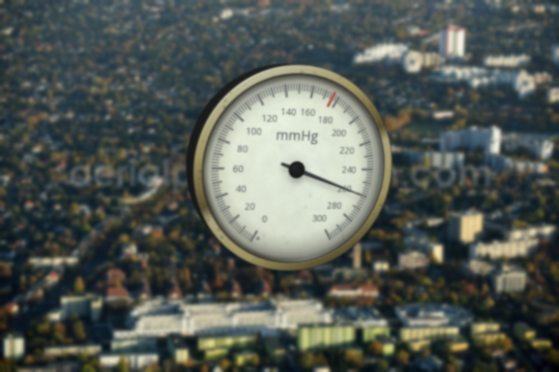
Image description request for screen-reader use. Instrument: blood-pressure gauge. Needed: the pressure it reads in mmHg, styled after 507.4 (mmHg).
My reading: 260 (mmHg)
